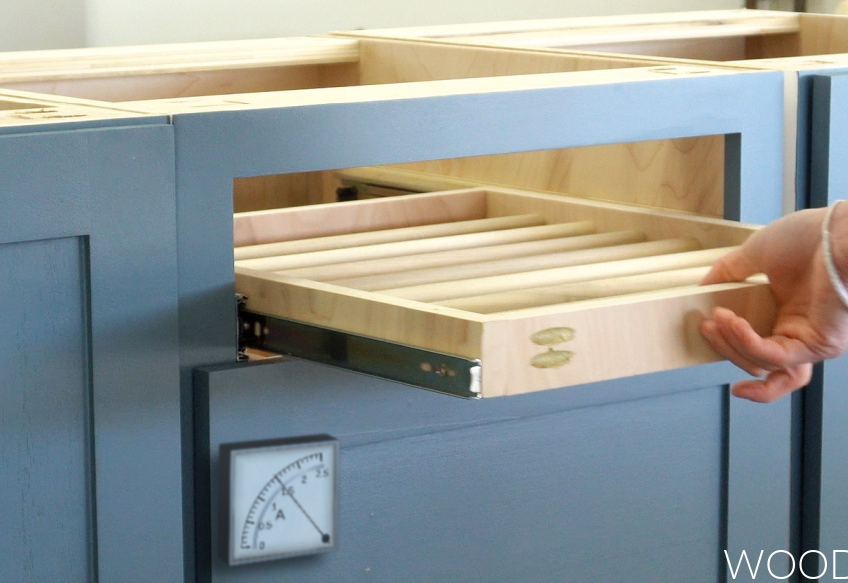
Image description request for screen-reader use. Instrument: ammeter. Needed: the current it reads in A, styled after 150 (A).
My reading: 1.5 (A)
